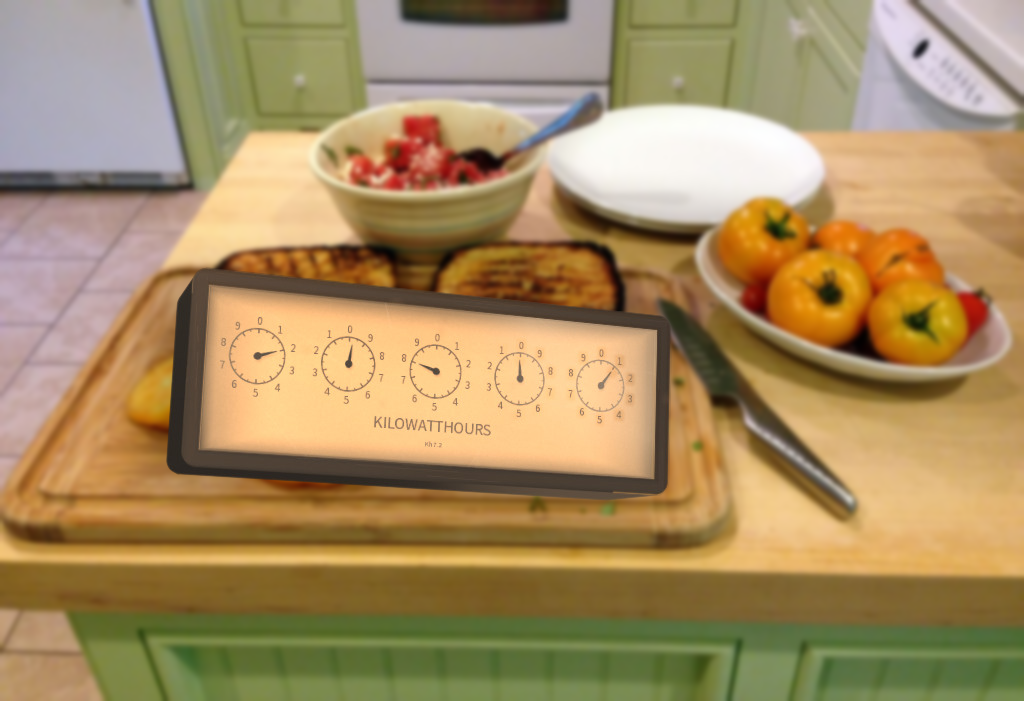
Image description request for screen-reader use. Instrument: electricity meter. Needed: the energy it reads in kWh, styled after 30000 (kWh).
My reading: 19801 (kWh)
